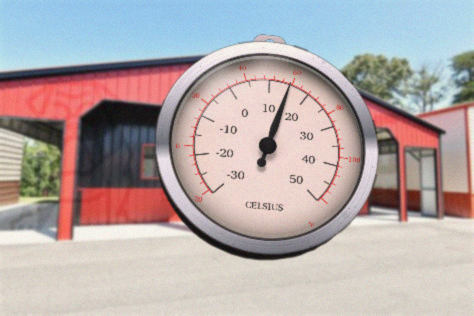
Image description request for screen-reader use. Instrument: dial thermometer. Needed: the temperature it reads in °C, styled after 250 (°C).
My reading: 15 (°C)
